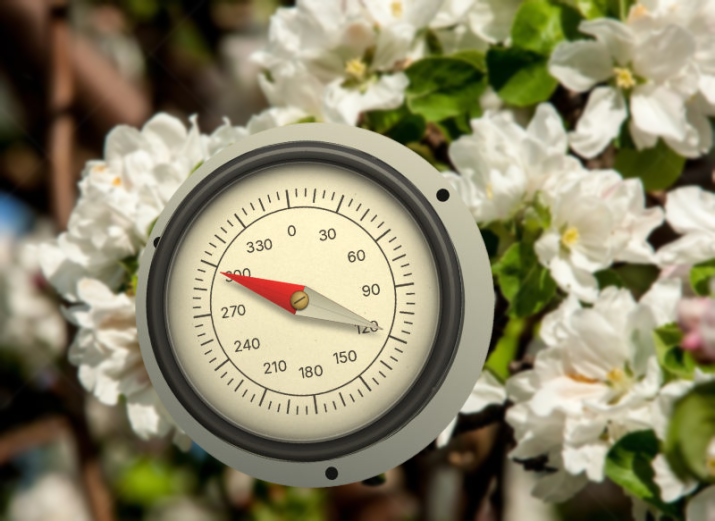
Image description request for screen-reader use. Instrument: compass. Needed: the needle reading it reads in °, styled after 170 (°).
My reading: 297.5 (°)
